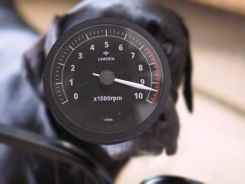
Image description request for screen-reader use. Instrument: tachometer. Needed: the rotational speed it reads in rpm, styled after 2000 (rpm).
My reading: 9400 (rpm)
